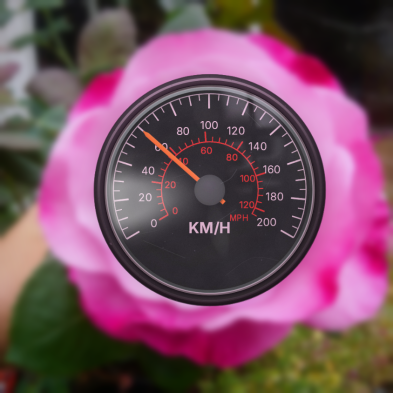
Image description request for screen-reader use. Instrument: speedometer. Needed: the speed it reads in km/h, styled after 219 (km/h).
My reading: 60 (km/h)
